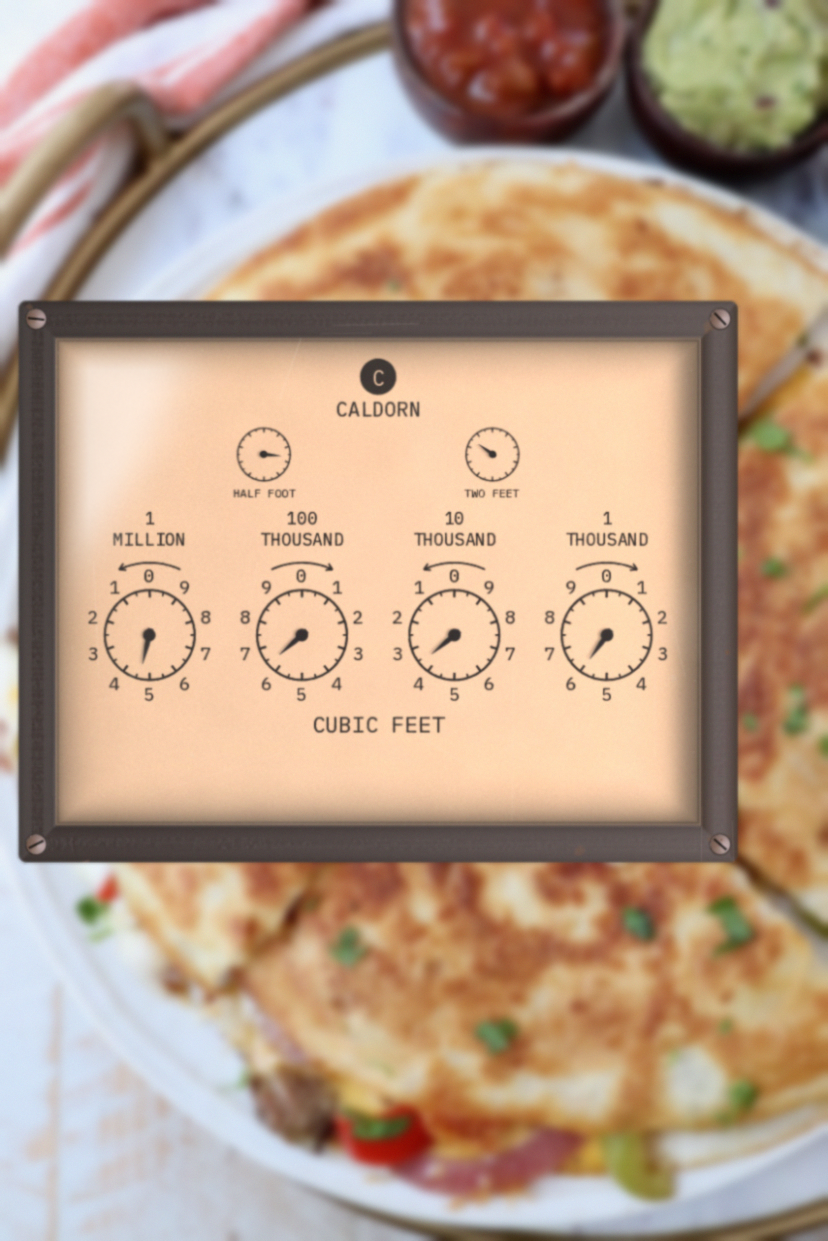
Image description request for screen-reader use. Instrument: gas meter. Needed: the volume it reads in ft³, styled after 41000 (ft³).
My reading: 463600 (ft³)
